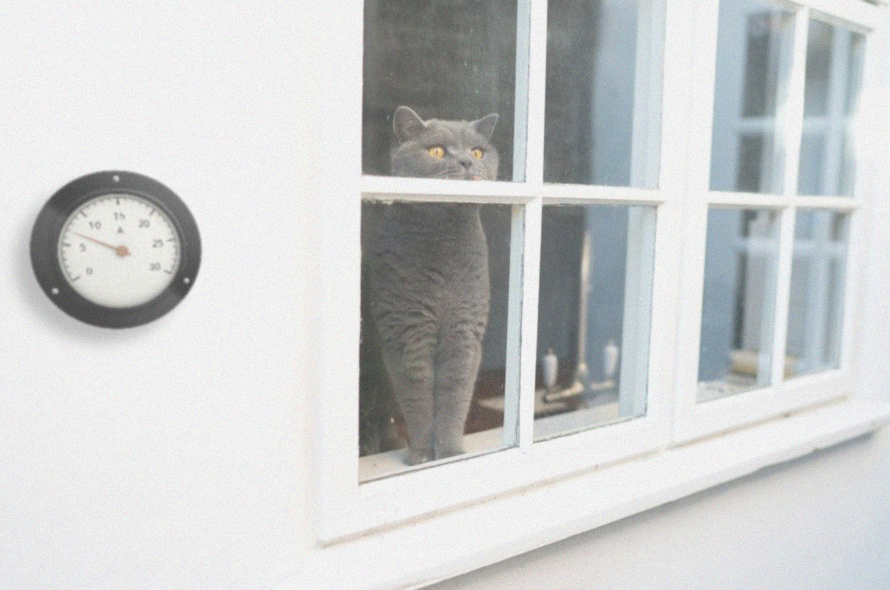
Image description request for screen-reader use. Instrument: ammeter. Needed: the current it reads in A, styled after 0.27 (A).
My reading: 7 (A)
